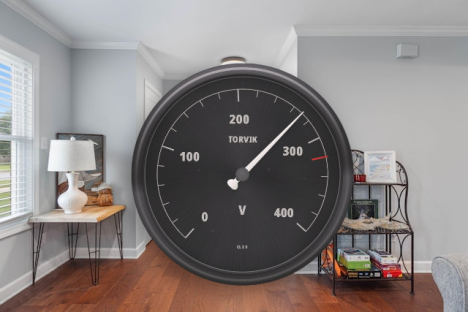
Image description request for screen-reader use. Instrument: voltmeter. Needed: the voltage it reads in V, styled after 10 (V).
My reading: 270 (V)
